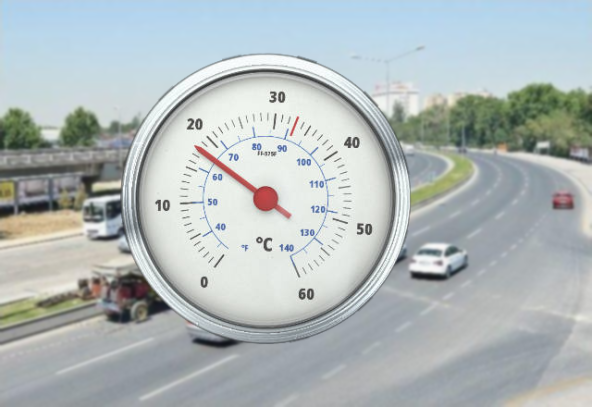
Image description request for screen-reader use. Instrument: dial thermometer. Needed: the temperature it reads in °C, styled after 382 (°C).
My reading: 18 (°C)
